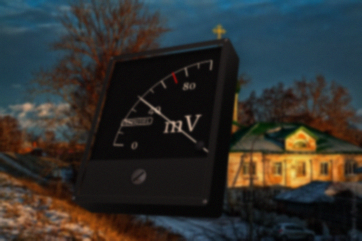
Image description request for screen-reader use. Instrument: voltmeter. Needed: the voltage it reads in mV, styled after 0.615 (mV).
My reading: 40 (mV)
